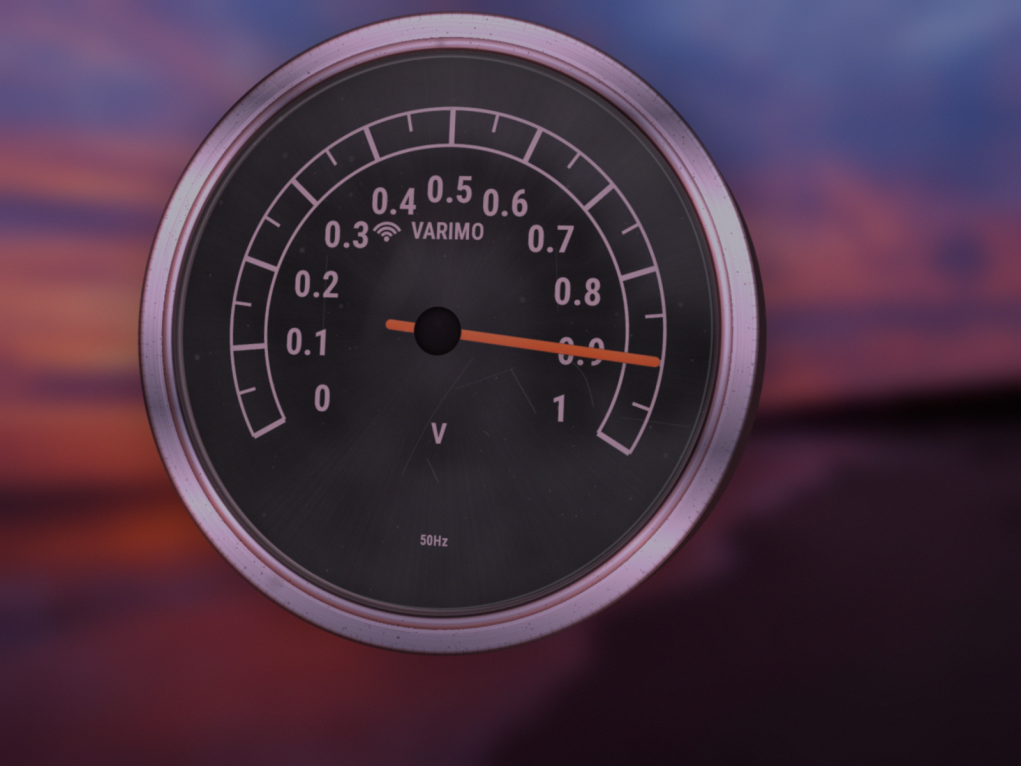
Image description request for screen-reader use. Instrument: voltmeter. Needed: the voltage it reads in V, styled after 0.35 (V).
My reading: 0.9 (V)
